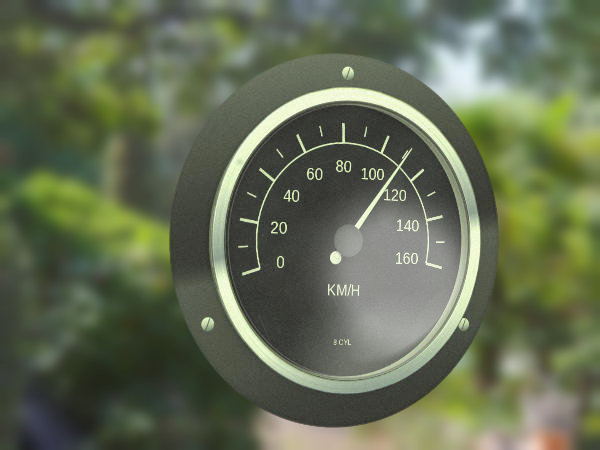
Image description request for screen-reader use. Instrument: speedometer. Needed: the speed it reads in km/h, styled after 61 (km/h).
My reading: 110 (km/h)
